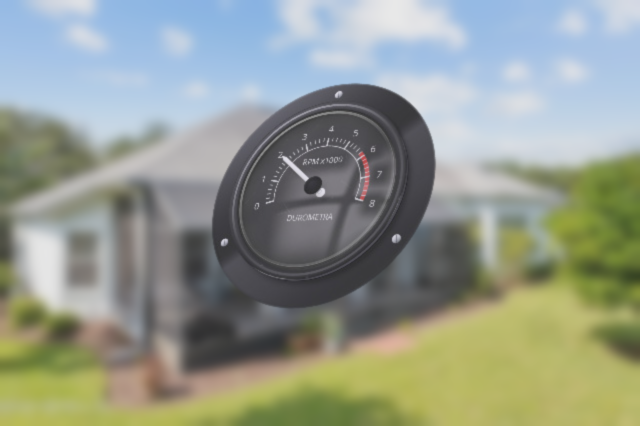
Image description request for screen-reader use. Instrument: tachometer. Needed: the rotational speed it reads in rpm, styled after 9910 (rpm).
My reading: 2000 (rpm)
